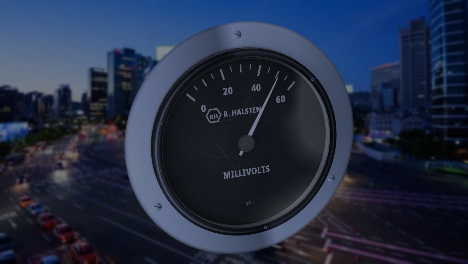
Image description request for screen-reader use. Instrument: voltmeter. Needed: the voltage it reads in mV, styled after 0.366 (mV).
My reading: 50 (mV)
